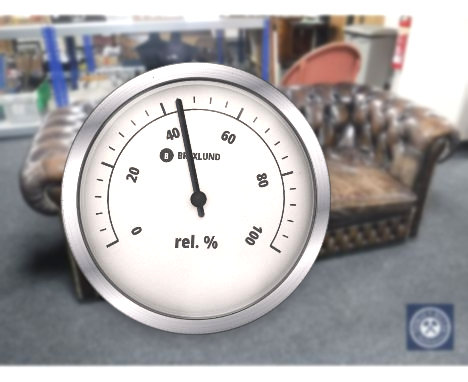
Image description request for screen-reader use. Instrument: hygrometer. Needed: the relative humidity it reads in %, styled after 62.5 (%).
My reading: 44 (%)
